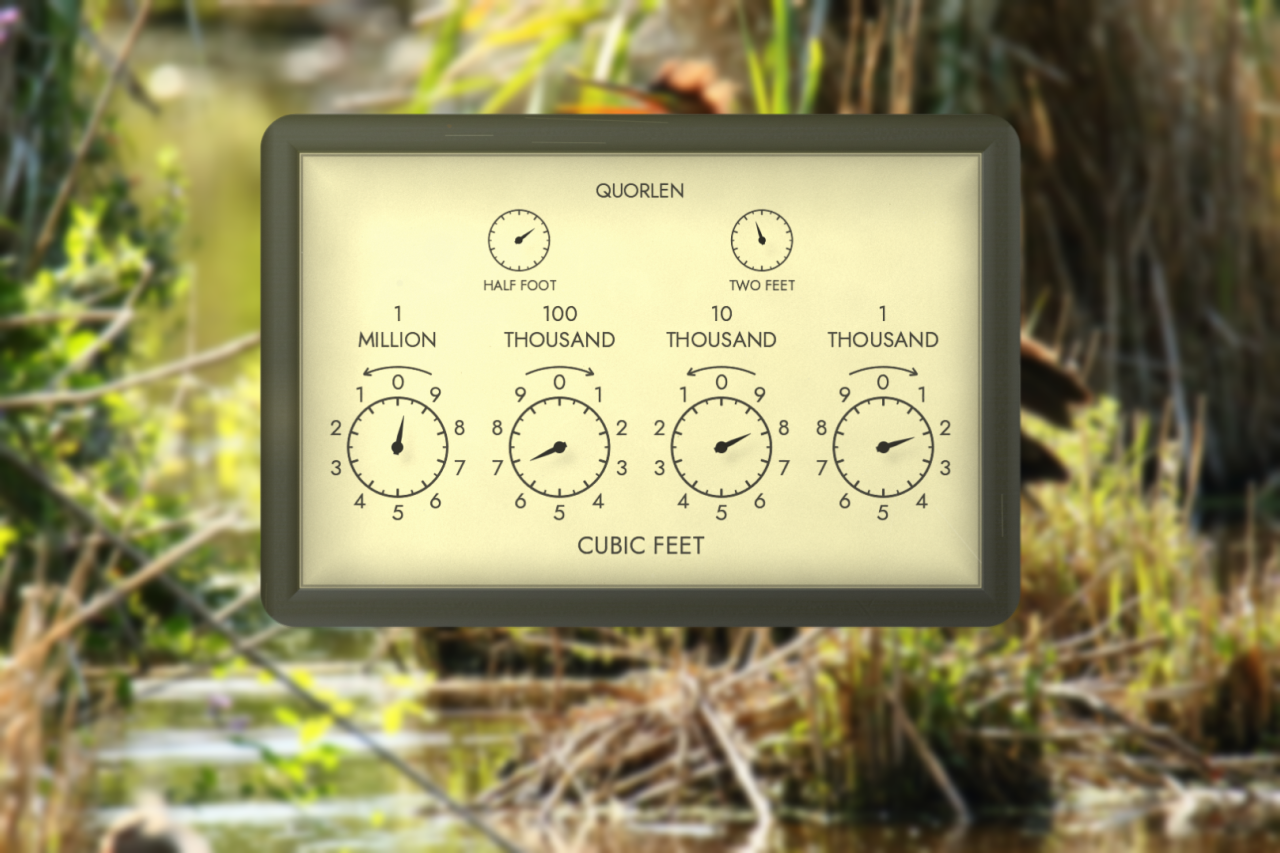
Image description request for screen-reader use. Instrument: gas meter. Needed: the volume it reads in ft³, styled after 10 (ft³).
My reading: 968200 (ft³)
